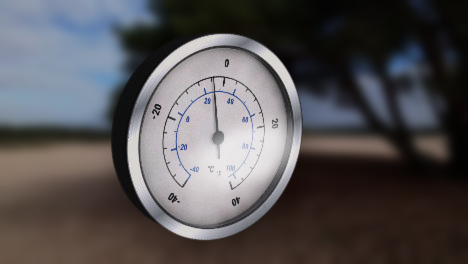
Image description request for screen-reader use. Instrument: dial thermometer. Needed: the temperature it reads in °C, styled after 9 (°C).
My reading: -4 (°C)
